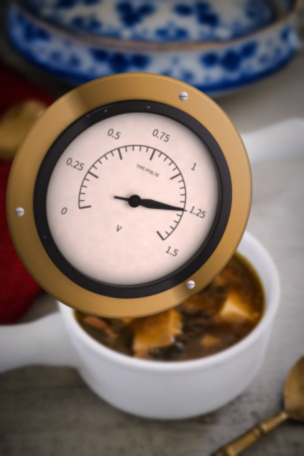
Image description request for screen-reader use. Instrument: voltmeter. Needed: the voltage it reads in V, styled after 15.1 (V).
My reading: 1.25 (V)
